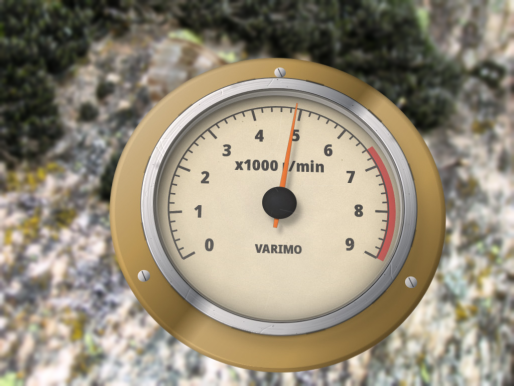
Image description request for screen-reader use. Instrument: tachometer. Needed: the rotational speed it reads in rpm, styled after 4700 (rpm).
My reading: 4900 (rpm)
